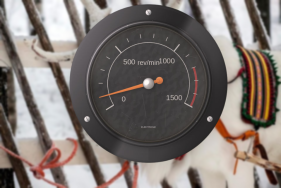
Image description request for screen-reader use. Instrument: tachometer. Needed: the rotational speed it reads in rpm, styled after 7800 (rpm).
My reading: 100 (rpm)
